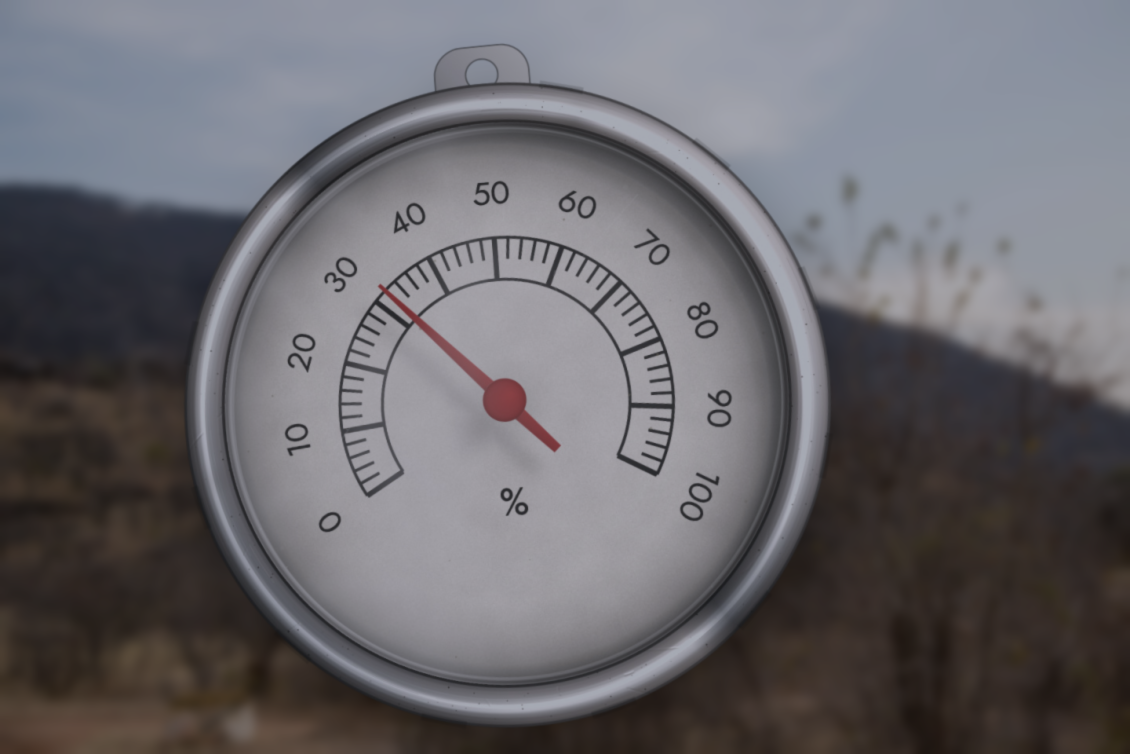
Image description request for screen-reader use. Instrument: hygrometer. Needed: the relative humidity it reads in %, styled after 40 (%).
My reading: 32 (%)
